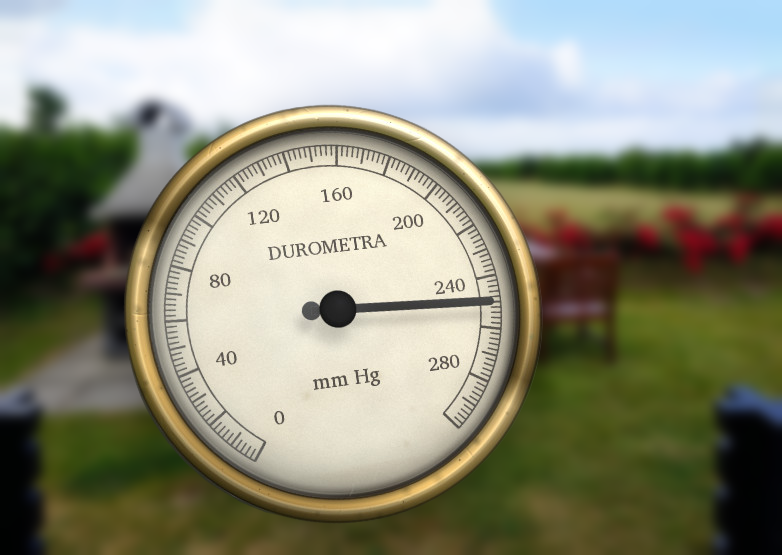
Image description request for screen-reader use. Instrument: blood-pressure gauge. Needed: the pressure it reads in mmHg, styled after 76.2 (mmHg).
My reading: 250 (mmHg)
